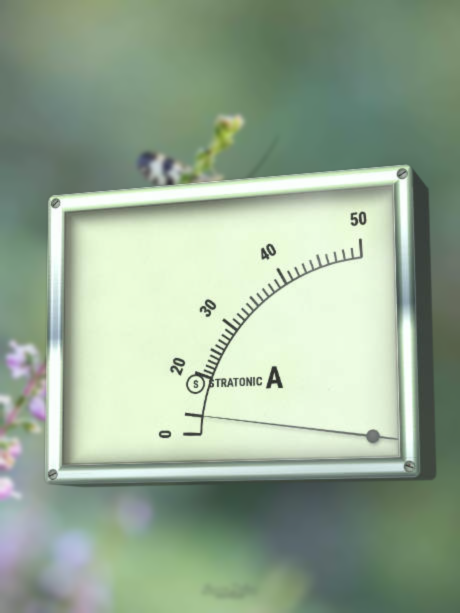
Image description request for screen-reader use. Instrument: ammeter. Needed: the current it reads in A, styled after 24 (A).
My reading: 10 (A)
